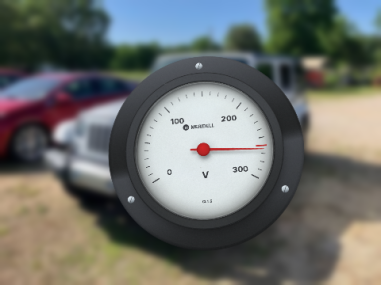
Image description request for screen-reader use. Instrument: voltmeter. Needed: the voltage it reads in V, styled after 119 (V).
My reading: 265 (V)
